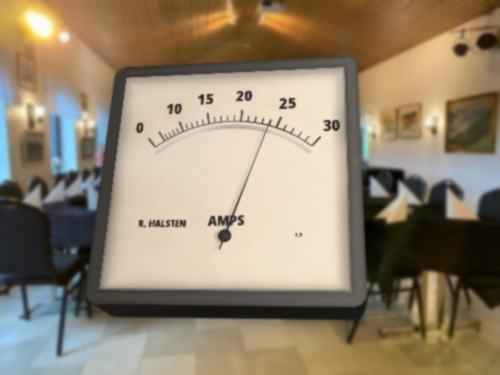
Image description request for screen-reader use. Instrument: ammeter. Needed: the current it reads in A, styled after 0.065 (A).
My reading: 24 (A)
